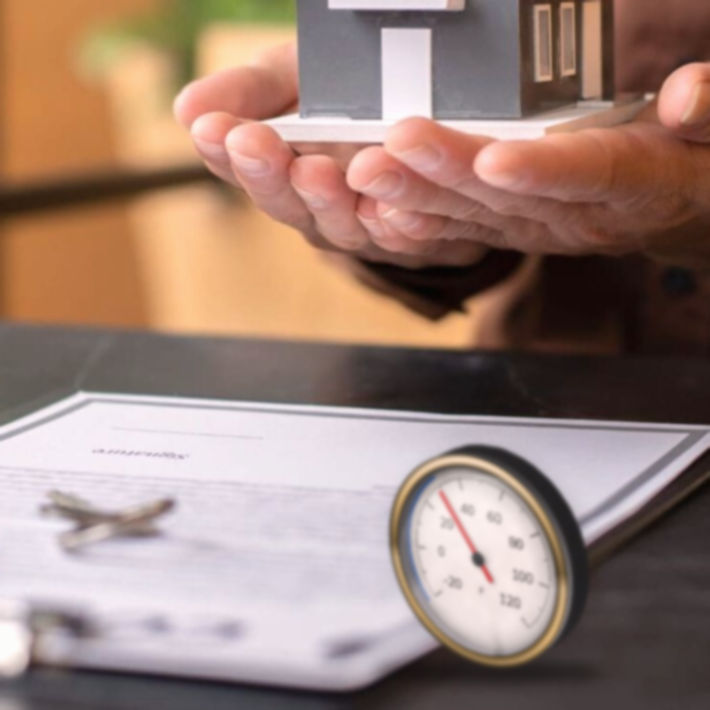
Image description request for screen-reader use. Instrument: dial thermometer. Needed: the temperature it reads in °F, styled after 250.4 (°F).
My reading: 30 (°F)
